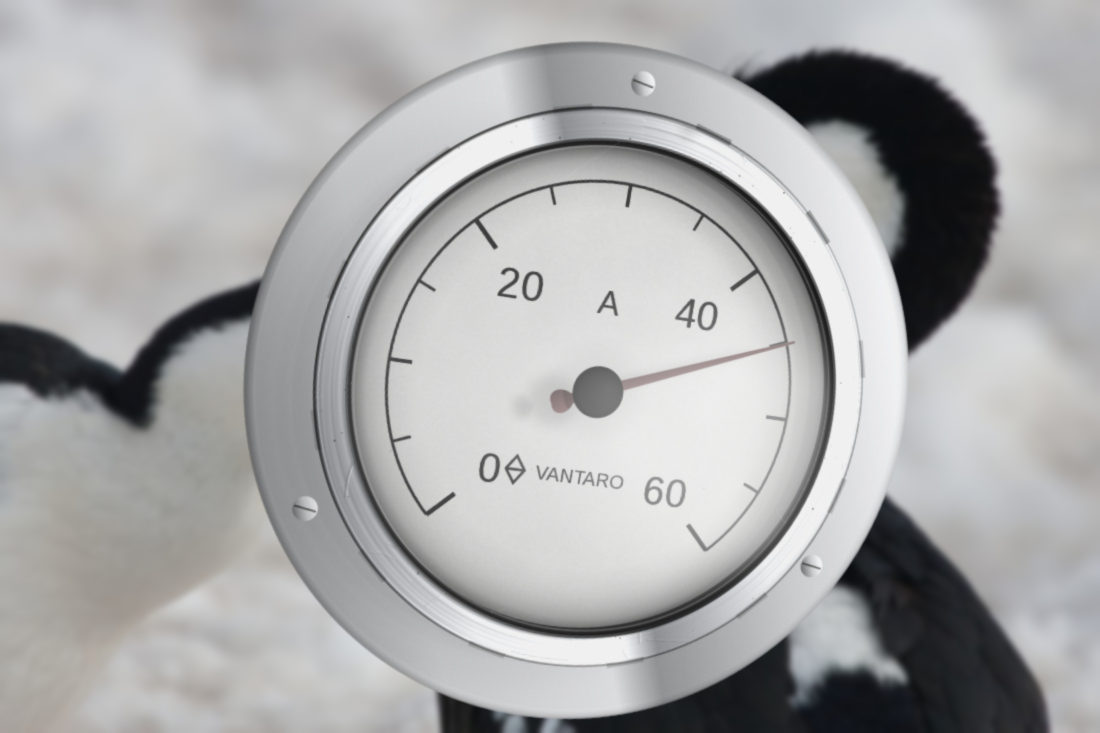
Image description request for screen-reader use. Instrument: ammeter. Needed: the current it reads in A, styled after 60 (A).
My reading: 45 (A)
